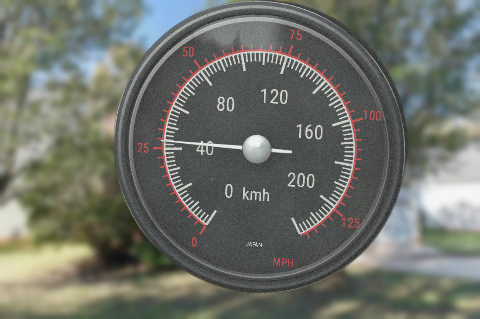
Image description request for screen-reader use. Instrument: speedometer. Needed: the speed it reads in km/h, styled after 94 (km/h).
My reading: 44 (km/h)
